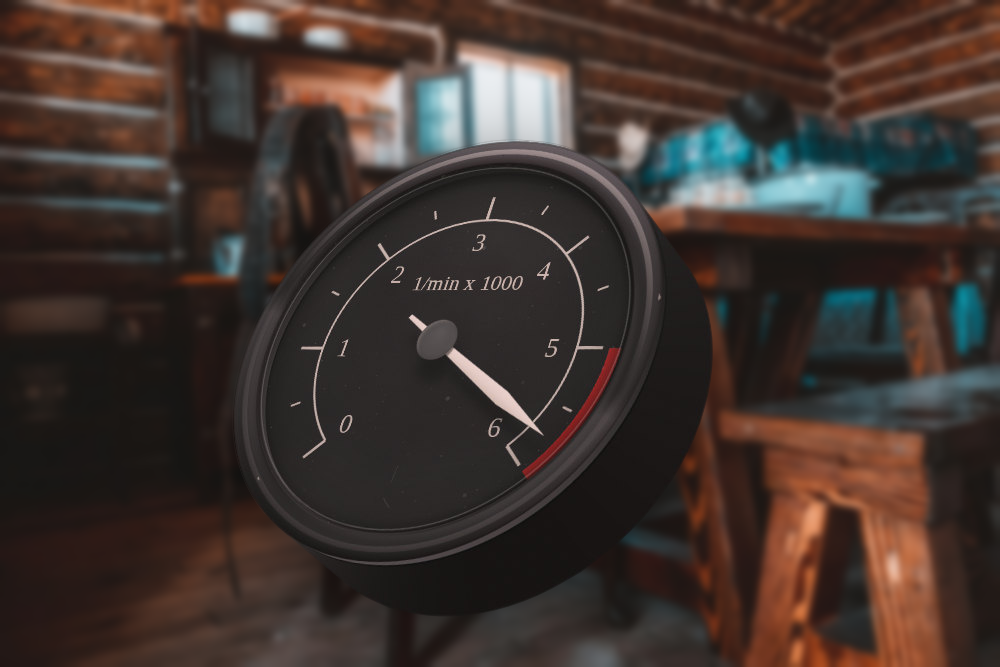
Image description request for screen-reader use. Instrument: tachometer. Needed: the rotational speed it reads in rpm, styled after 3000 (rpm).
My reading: 5750 (rpm)
